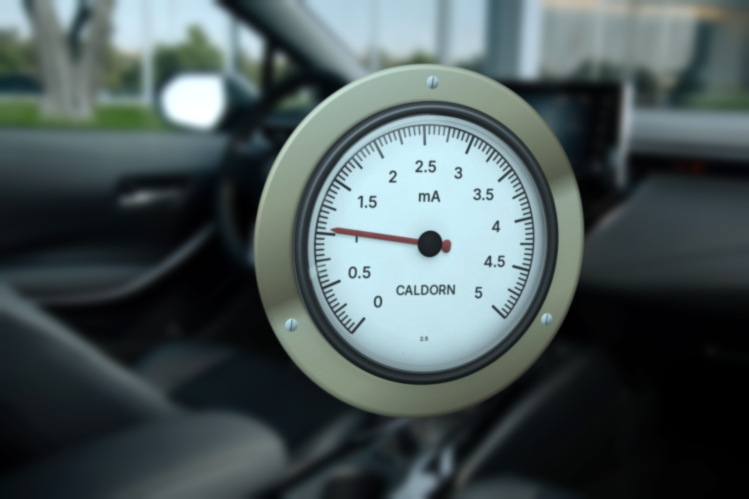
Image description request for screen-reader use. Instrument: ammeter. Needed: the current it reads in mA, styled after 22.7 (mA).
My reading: 1.05 (mA)
